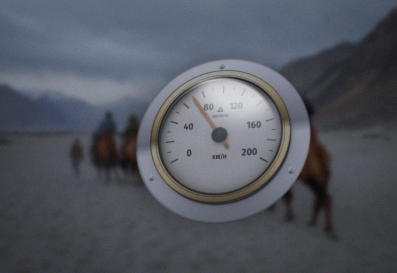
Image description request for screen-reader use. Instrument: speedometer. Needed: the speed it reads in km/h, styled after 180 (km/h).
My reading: 70 (km/h)
